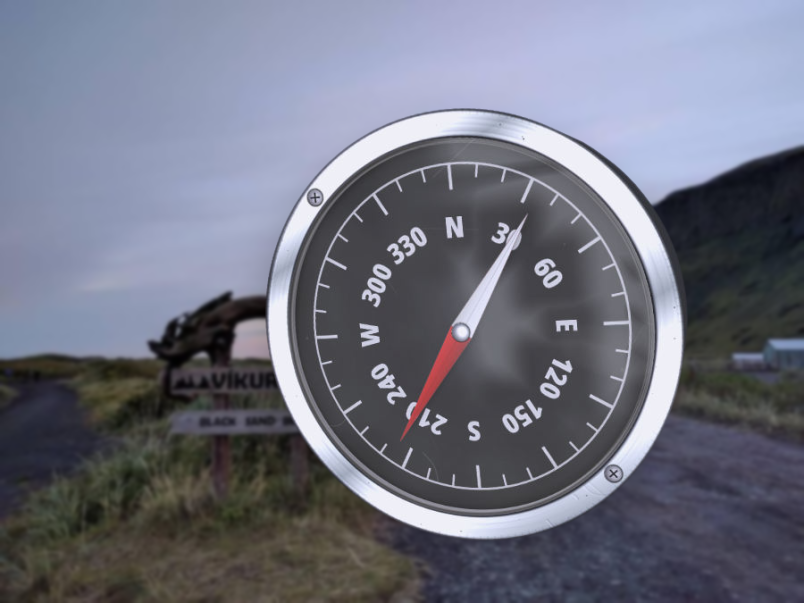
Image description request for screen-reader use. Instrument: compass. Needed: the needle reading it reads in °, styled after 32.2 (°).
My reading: 215 (°)
